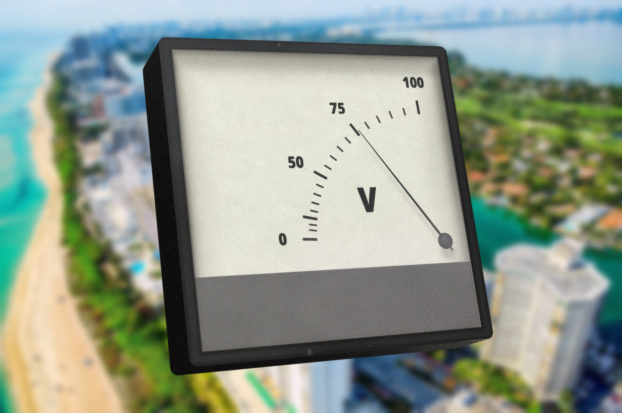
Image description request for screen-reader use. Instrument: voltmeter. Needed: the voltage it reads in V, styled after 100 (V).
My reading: 75 (V)
